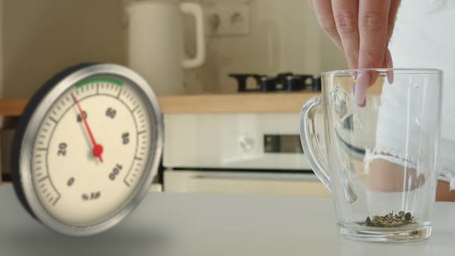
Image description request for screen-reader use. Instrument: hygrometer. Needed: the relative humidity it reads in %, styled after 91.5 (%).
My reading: 40 (%)
